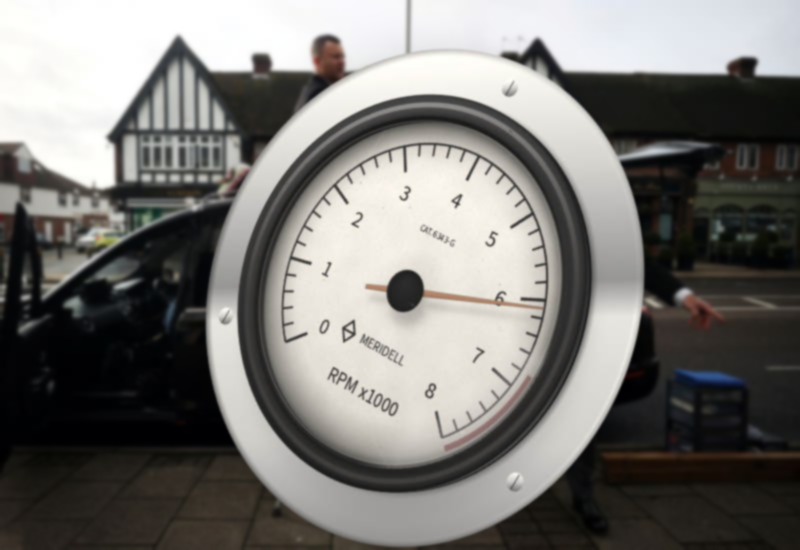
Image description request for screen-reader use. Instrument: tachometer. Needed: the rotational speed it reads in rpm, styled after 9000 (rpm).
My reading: 6100 (rpm)
